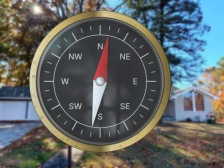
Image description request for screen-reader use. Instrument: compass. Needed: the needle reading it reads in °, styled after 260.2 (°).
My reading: 10 (°)
